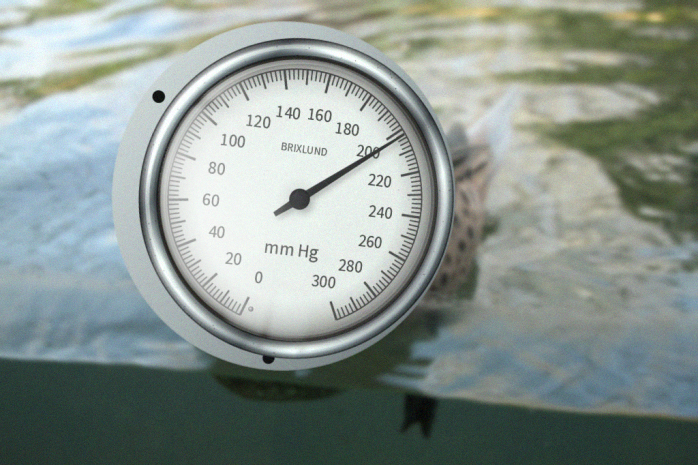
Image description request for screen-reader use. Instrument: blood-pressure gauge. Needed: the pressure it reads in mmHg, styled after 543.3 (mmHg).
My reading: 202 (mmHg)
